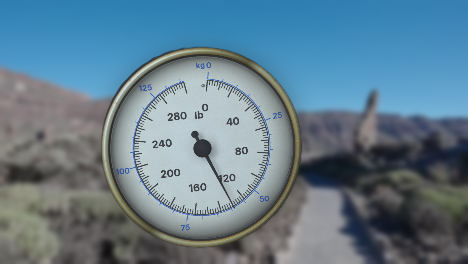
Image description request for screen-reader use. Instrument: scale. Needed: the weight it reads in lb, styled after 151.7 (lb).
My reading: 130 (lb)
